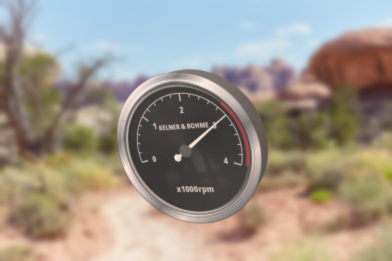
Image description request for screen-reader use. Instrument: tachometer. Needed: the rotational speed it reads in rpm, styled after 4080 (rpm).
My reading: 3000 (rpm)
